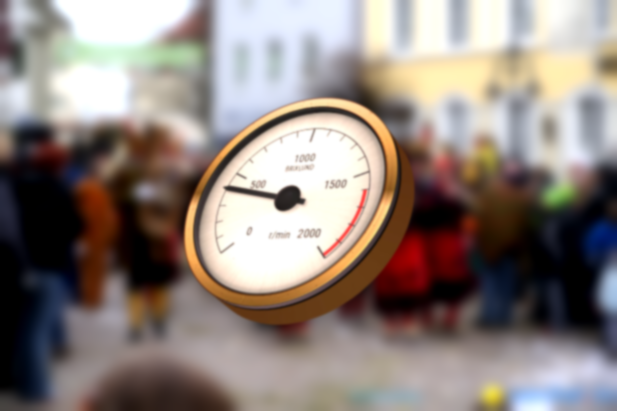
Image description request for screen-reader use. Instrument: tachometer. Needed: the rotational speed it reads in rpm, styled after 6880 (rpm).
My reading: 400 (rpm)
